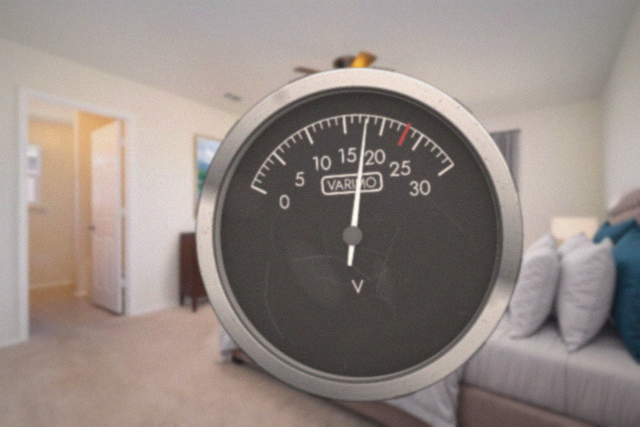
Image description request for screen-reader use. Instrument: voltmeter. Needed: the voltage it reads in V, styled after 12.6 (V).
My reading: 18 (V)
